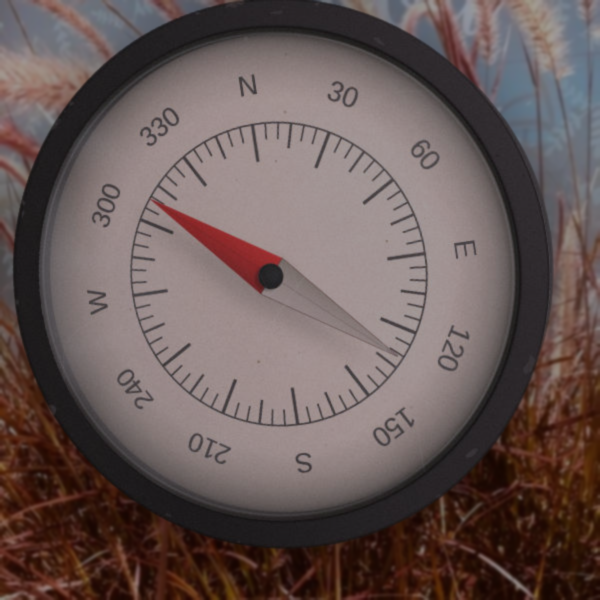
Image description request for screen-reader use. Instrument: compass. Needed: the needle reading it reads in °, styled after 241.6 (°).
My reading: 310 (°)
